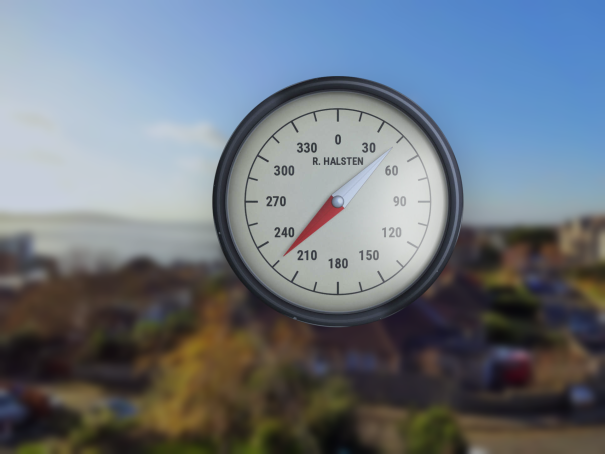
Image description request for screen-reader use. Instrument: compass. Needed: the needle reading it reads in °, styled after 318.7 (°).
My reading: 225 (°)
